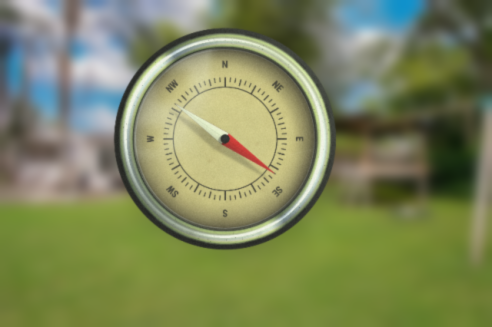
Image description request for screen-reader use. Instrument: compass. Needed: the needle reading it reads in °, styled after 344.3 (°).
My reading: 125 (°)
